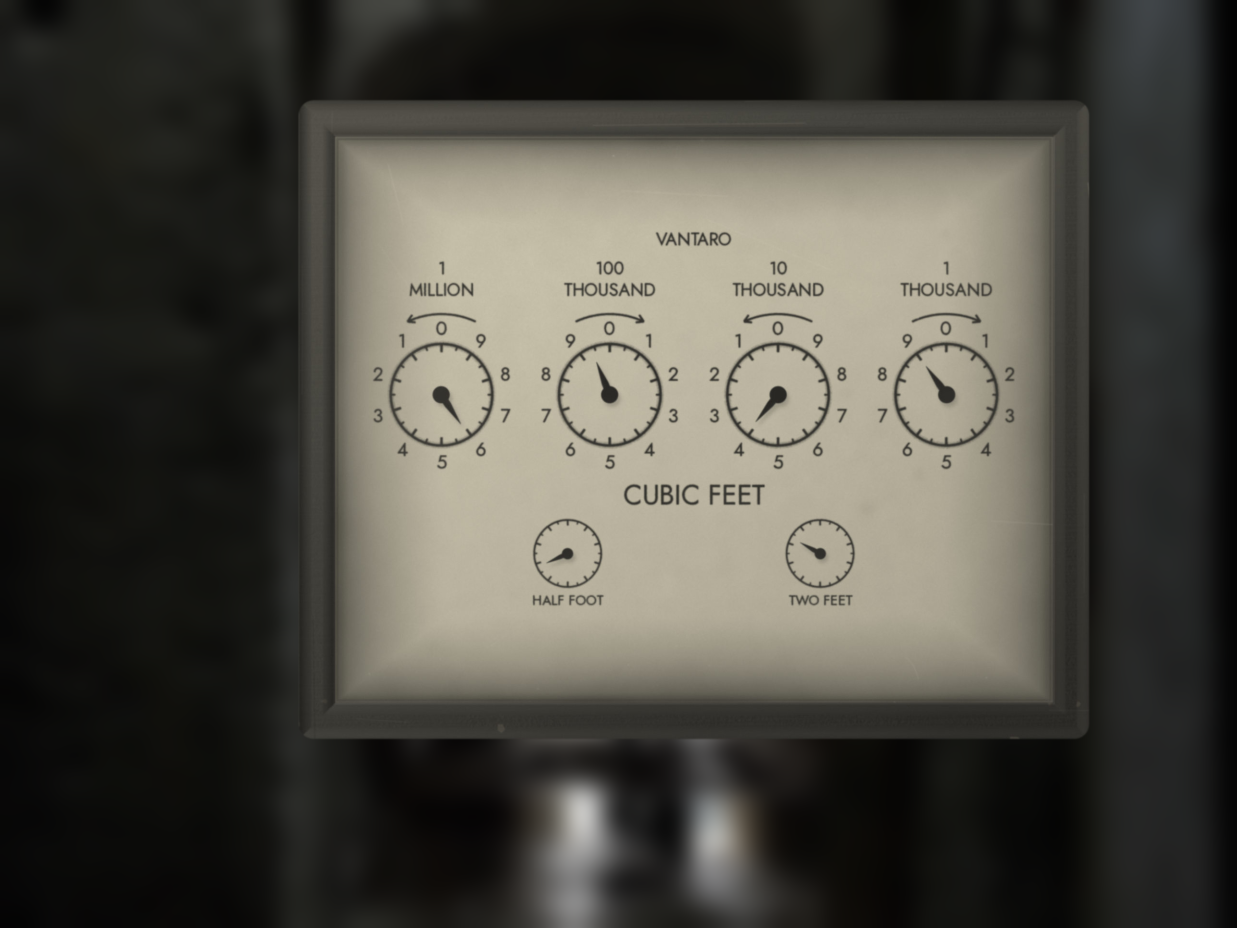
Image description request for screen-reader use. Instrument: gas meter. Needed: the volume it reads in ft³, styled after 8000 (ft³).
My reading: 593900 (ft³)
